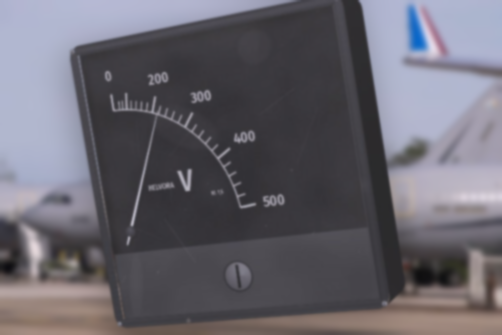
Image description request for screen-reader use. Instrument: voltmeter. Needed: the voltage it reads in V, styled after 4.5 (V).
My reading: 220 (V)
